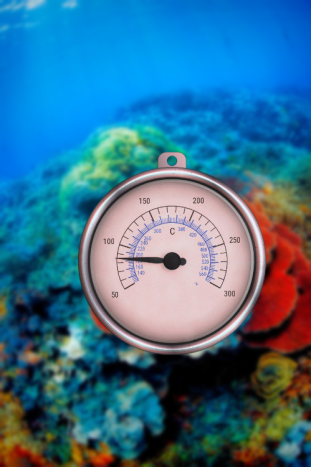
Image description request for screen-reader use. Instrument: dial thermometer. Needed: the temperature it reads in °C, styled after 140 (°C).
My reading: 85 (°C)
